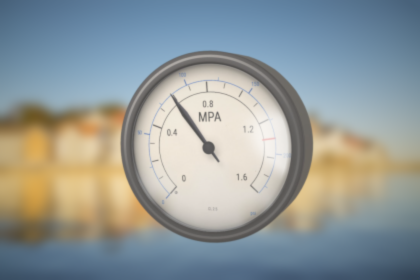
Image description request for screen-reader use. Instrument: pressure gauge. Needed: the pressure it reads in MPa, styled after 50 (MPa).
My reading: 0.6 (MPa)
